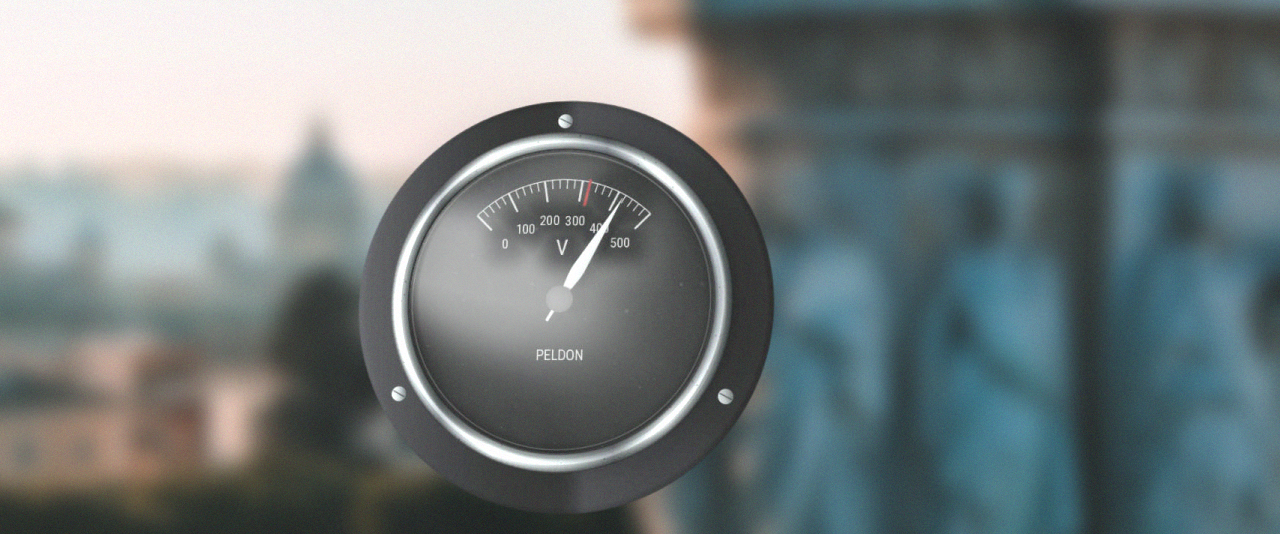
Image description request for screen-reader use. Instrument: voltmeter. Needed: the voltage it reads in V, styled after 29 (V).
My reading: 420 (V)
